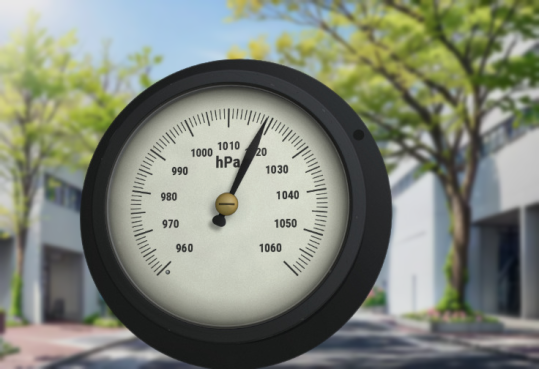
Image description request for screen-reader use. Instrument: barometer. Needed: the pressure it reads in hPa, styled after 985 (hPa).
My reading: 1019 (hPa)
